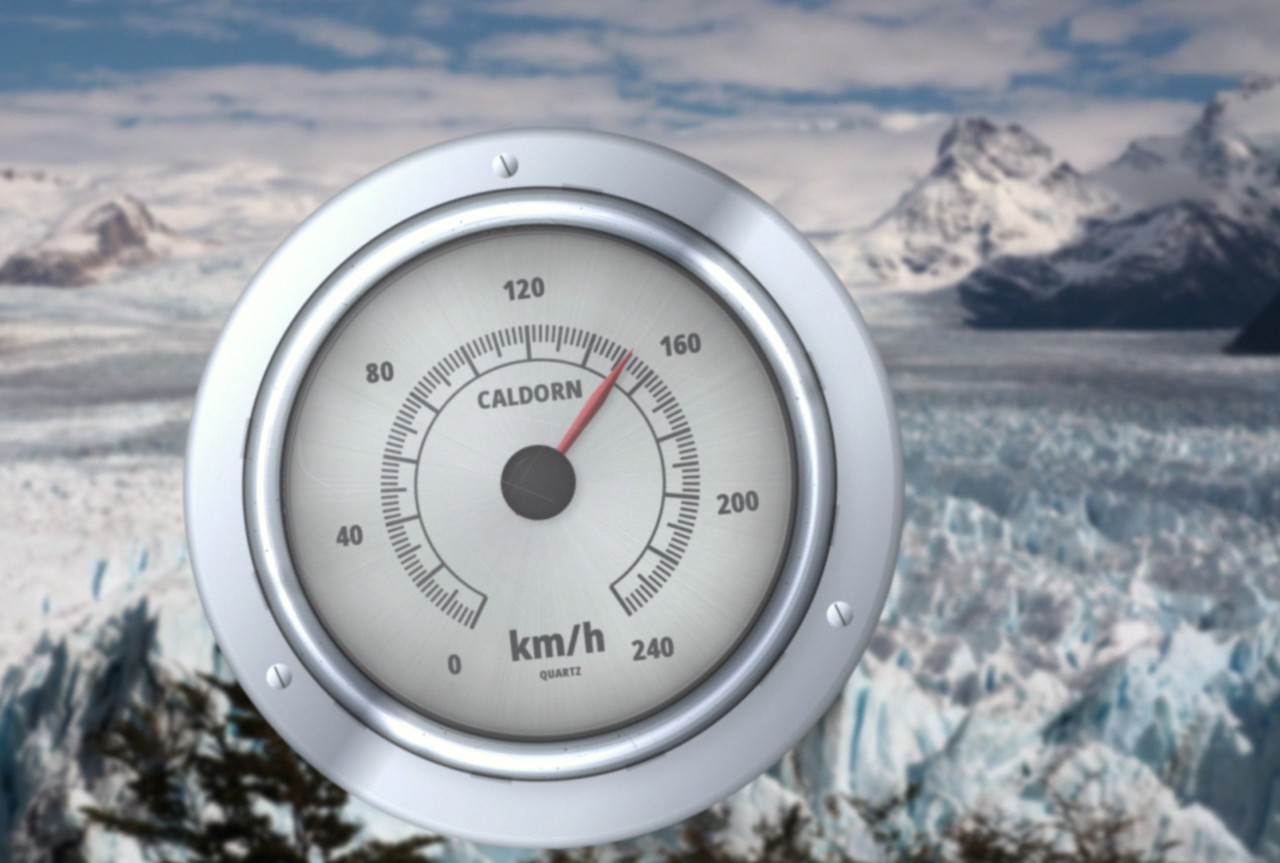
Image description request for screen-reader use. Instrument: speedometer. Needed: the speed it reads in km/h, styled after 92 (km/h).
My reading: 152 (km/h)
